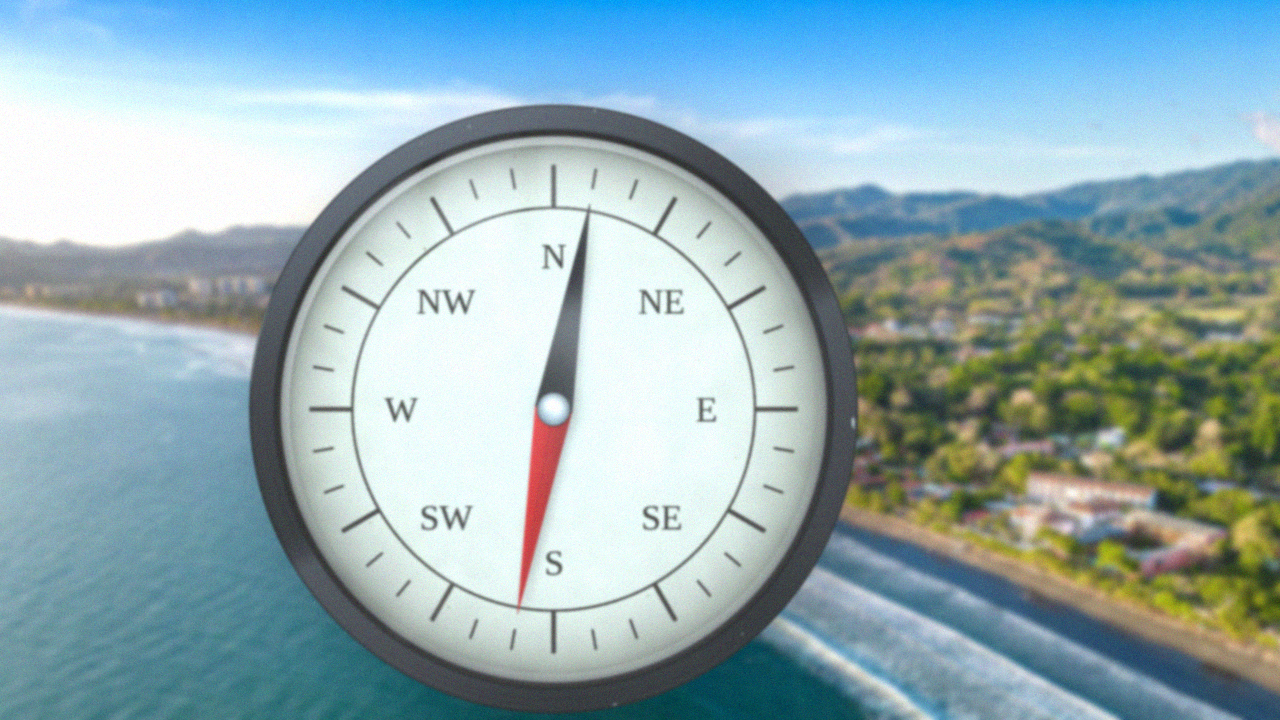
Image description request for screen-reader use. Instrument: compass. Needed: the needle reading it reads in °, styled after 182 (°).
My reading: 190 (°)
